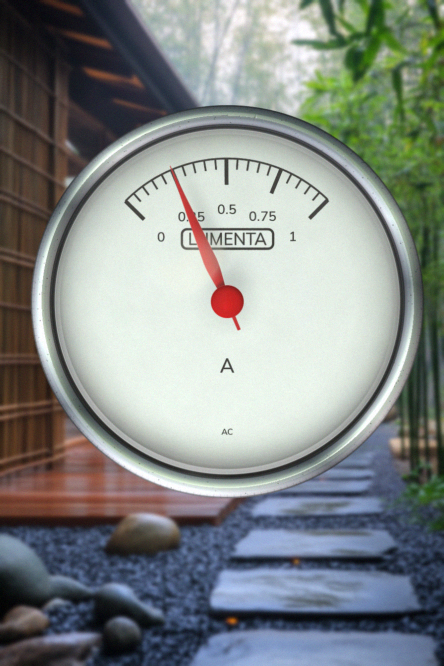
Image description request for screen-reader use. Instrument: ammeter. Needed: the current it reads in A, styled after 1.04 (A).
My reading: 0.25 (A)
